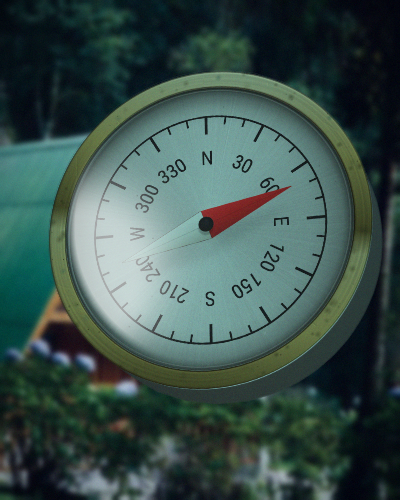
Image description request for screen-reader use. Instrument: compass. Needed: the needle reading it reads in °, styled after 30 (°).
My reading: 70 (°)
